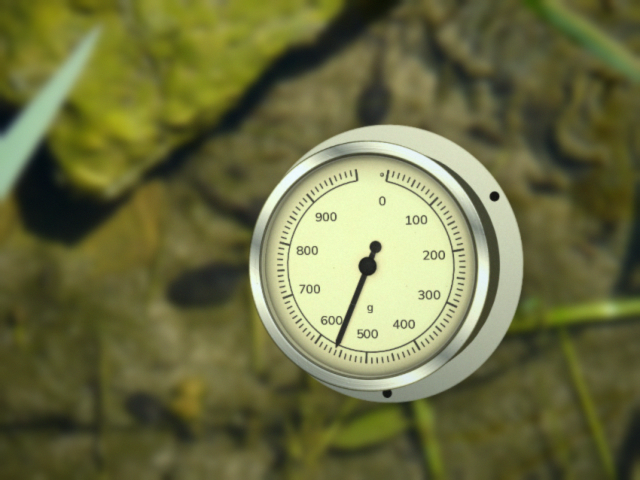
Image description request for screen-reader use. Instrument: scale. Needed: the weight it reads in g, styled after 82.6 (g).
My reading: 560 (g)
